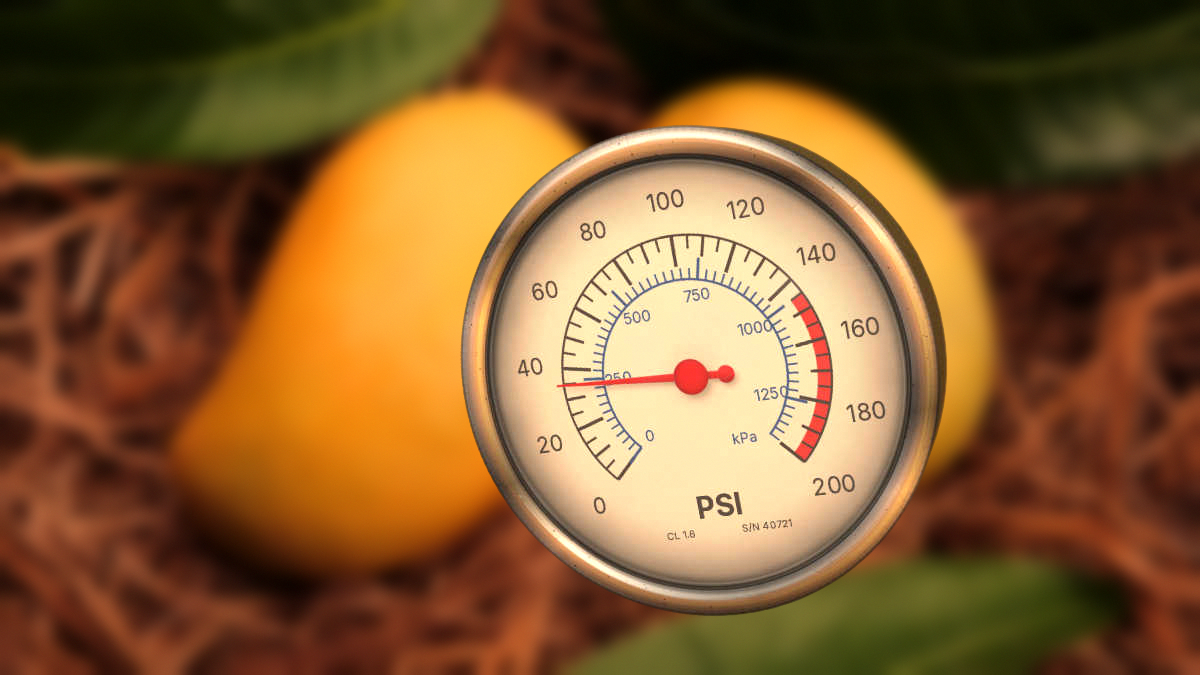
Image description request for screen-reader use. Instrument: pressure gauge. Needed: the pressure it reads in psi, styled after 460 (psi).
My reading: 35 (psi)
